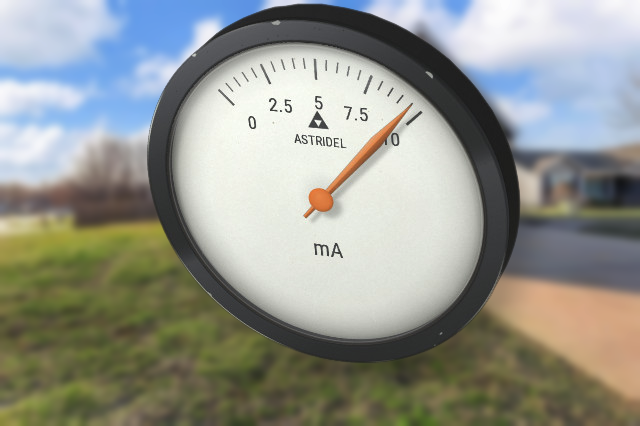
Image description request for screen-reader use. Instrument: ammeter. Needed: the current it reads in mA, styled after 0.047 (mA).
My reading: 9.5 (mA)
